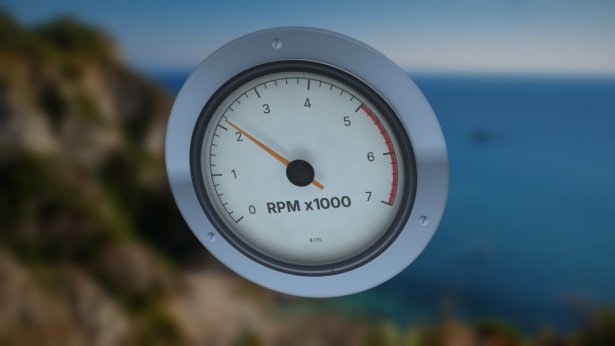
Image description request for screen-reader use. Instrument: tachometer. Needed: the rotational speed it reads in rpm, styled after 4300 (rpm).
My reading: 2200 (rpm)
